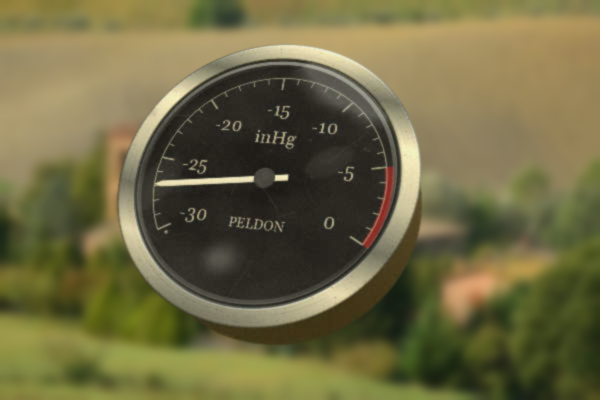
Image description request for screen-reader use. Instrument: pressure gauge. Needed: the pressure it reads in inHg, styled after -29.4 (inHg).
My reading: -27 (inHg)
